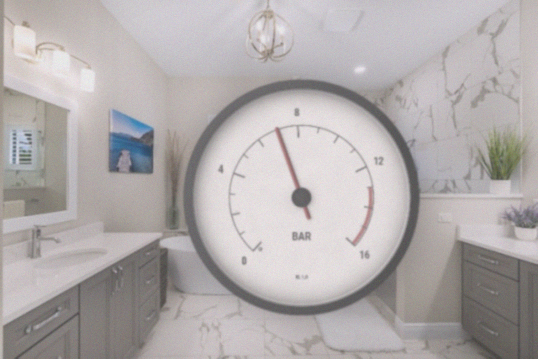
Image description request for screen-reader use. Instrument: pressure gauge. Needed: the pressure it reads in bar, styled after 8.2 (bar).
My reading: 7 (bar)
